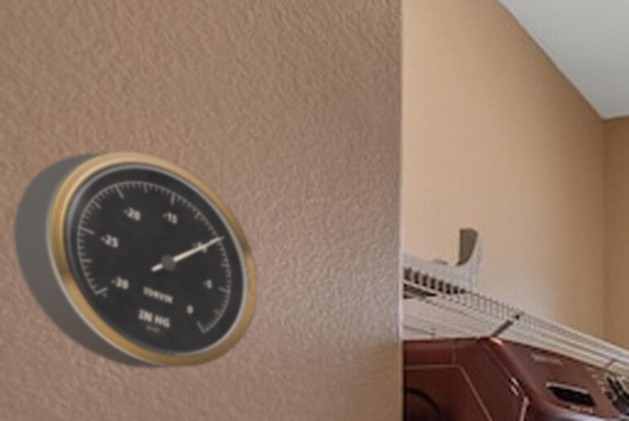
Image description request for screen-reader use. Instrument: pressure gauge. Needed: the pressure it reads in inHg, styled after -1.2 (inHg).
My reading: -10 (inHg)
